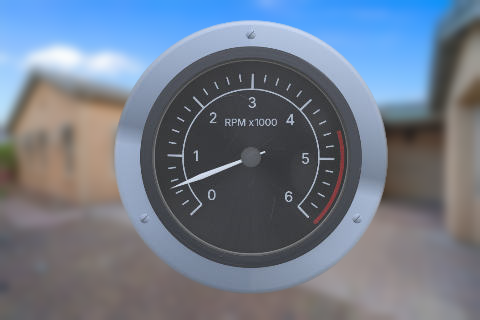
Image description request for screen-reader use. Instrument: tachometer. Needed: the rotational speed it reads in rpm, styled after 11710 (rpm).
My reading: 500 (rpm)
